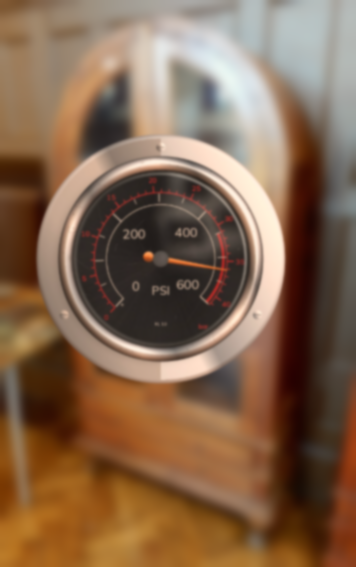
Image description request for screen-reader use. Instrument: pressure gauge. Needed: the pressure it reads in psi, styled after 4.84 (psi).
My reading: 525 (psi)
